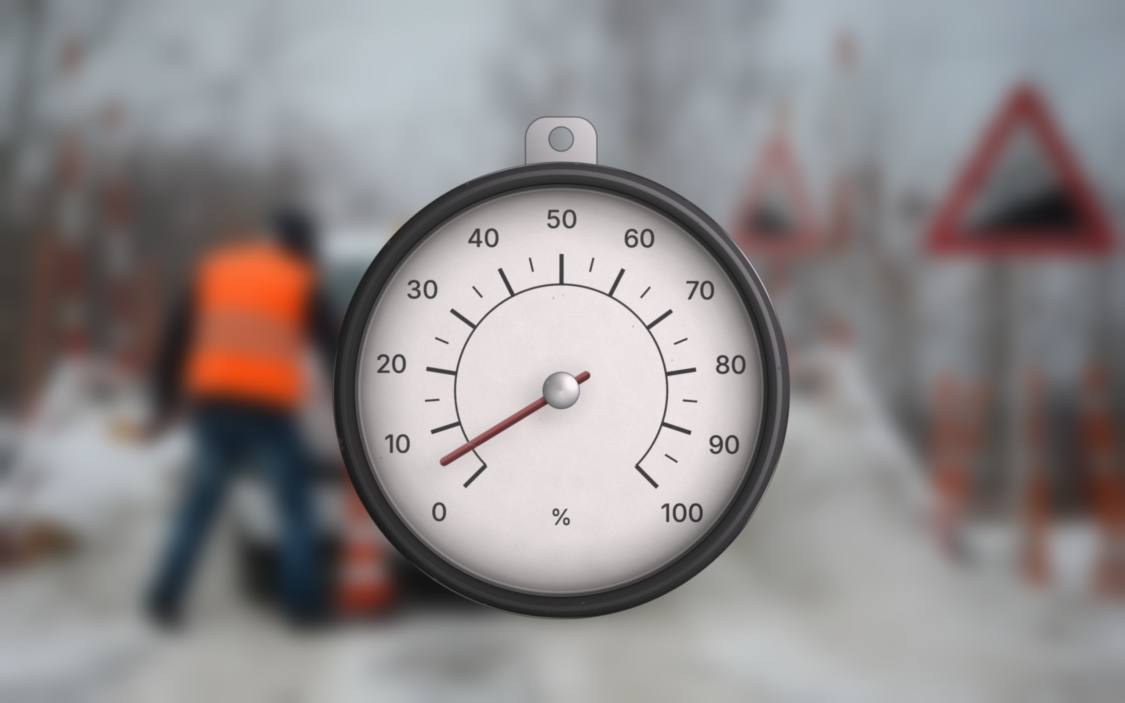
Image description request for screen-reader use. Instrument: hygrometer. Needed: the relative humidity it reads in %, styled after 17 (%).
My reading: 5 (%)
